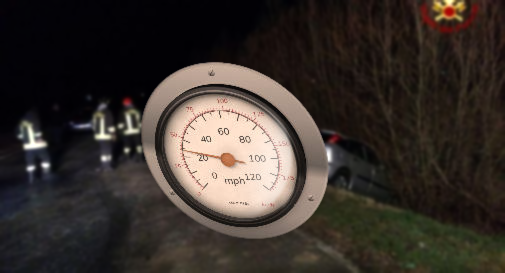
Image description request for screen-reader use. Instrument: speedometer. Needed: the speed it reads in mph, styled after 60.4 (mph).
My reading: 25 (mph)
